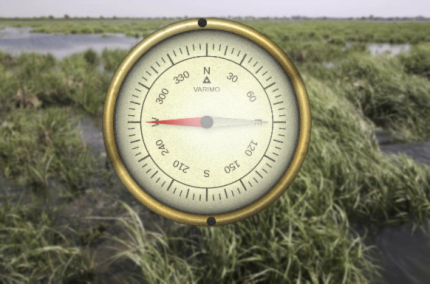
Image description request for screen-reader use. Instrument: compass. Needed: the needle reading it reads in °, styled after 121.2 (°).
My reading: 270 (°)
